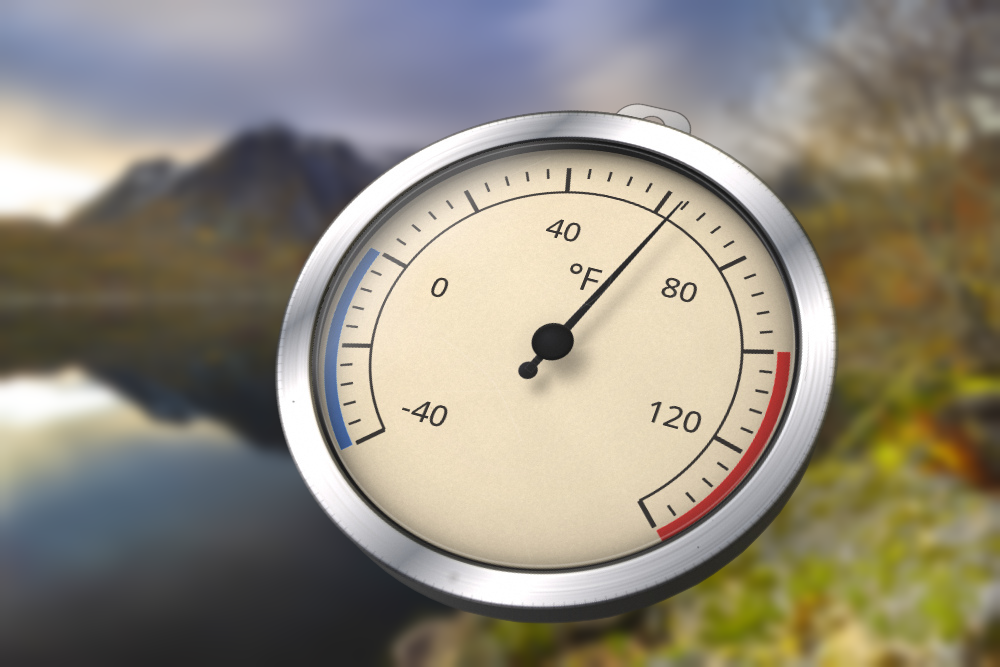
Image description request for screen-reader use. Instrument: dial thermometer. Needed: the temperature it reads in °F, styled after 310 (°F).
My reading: 64 (°F)
